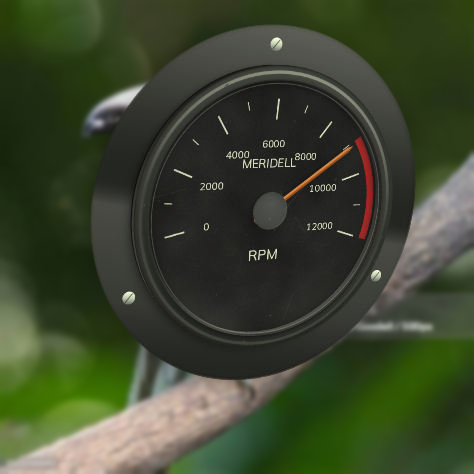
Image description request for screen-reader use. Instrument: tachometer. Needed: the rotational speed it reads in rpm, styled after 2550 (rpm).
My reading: 9000 (rpm)
